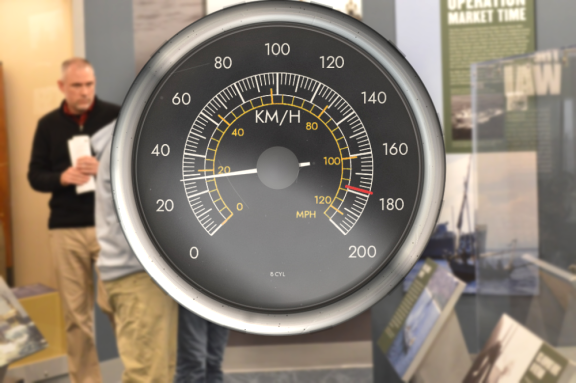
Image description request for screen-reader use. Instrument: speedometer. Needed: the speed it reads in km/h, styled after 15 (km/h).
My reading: 28 (km/h)
